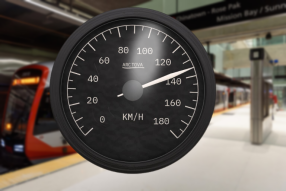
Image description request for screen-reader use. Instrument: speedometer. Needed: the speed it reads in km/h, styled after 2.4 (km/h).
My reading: 135 (km/h)
